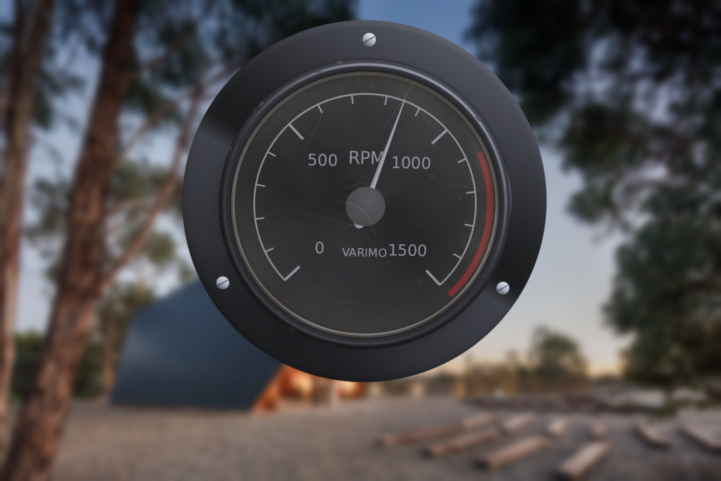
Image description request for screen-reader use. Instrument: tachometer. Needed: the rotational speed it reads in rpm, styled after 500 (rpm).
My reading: 850 (rpm)
